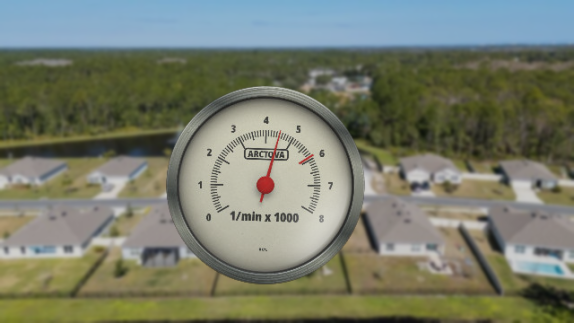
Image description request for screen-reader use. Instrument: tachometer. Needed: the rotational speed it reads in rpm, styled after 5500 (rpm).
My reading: 4500 (rpm)
